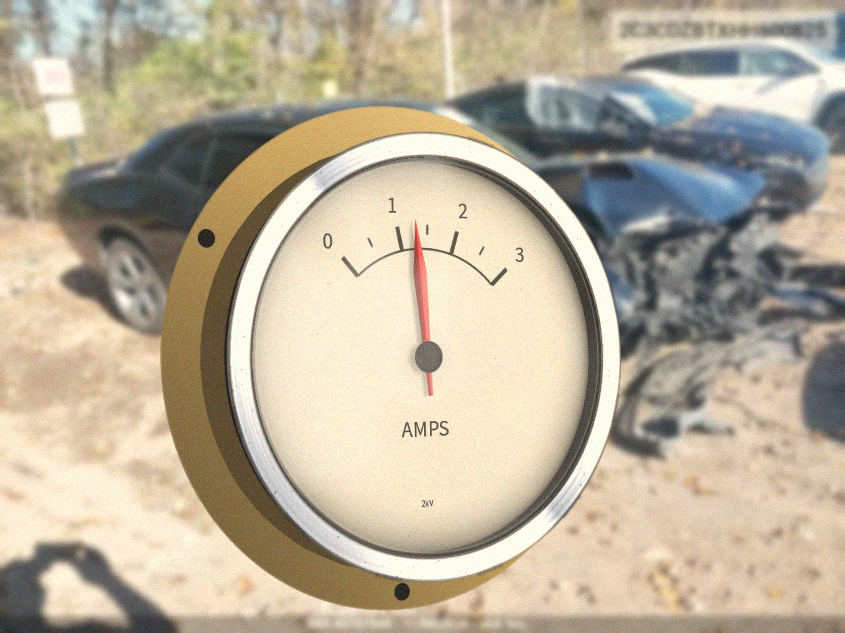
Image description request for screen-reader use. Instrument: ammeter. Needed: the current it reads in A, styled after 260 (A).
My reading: 1.25 (A)
